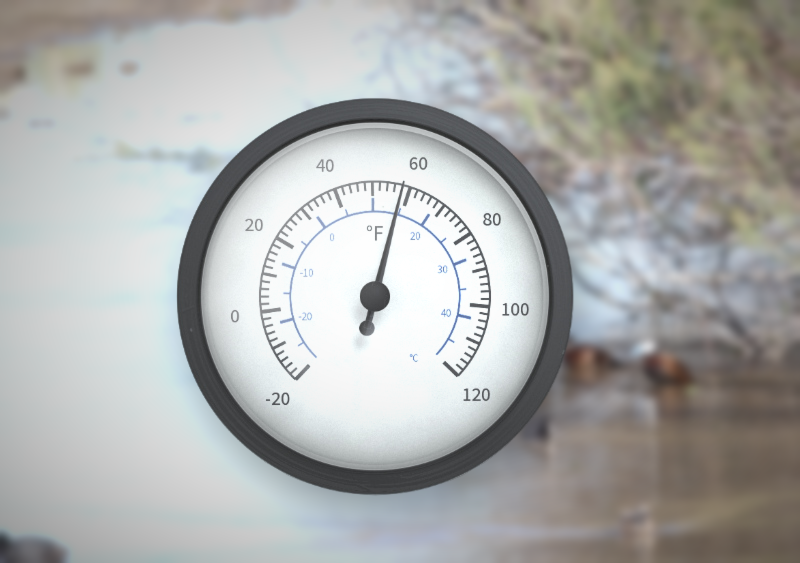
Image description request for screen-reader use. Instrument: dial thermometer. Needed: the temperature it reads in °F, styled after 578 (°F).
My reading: 58 (°F)
